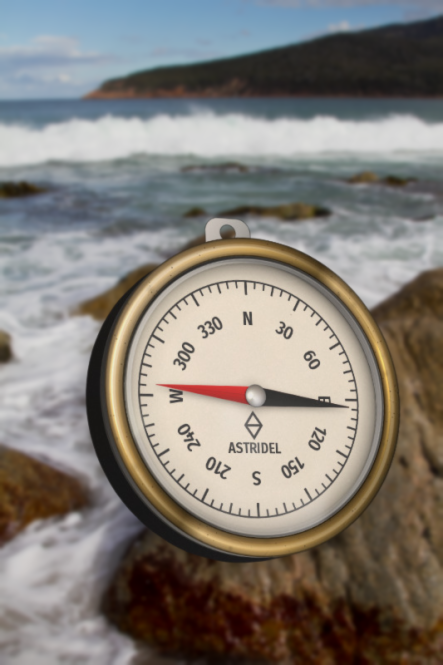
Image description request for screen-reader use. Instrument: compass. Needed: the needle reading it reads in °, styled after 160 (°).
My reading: 275 (°)
